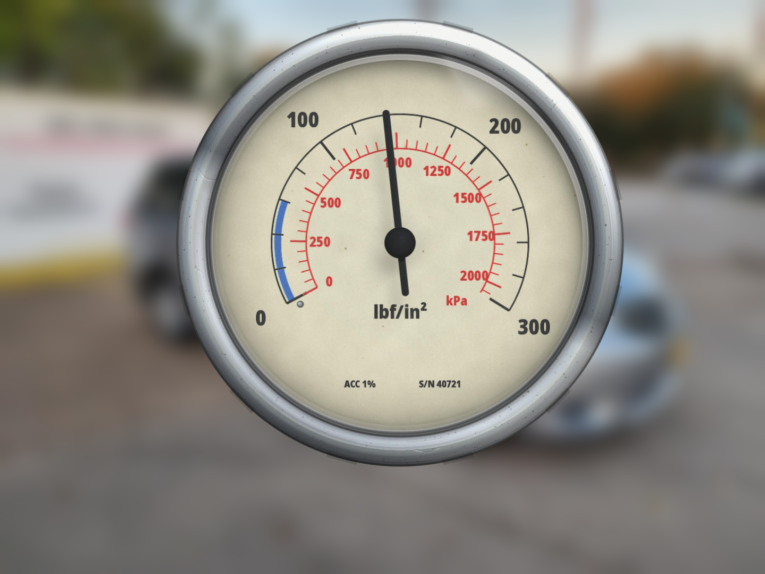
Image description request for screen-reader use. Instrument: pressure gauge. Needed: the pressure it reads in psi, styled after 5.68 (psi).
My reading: 140 (psi)
